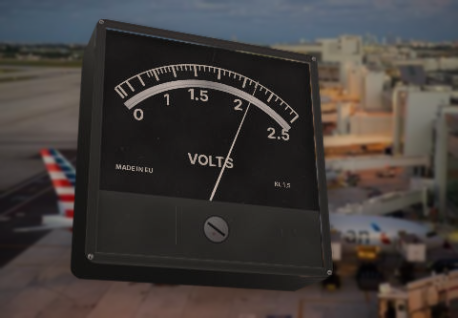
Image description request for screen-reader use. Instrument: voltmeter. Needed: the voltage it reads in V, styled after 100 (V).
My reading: 2.1 (V)
